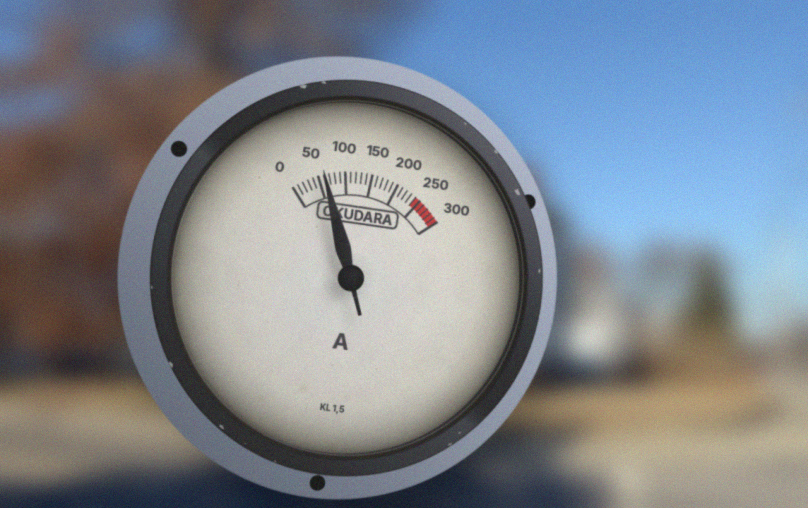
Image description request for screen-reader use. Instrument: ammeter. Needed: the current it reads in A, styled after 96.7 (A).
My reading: 60 (A)
